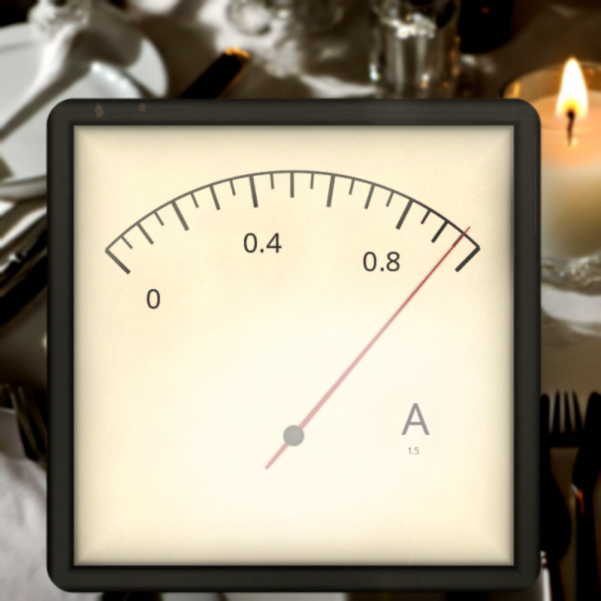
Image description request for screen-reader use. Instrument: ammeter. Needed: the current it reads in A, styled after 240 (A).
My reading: 0.95 (A)
